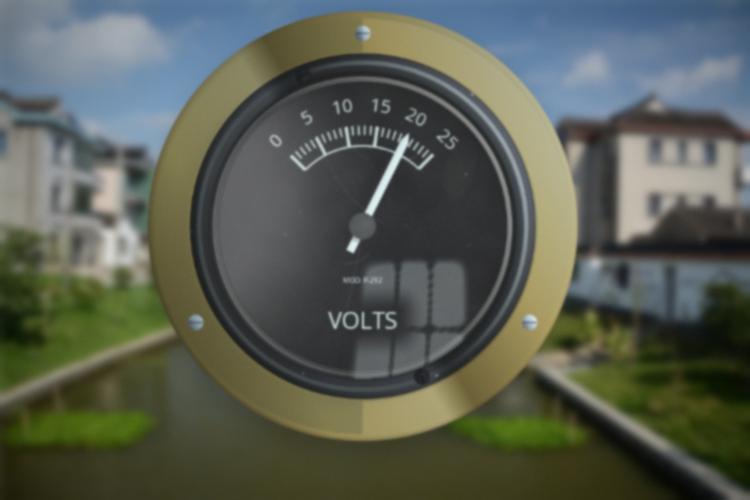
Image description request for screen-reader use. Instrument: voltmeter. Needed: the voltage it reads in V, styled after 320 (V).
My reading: 20 (V)
